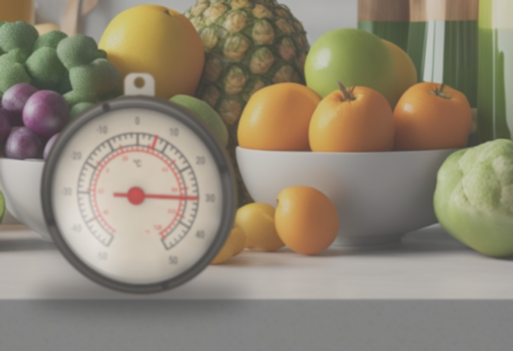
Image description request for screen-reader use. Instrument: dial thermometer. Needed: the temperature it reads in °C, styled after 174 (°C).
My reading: 30 (°C)
